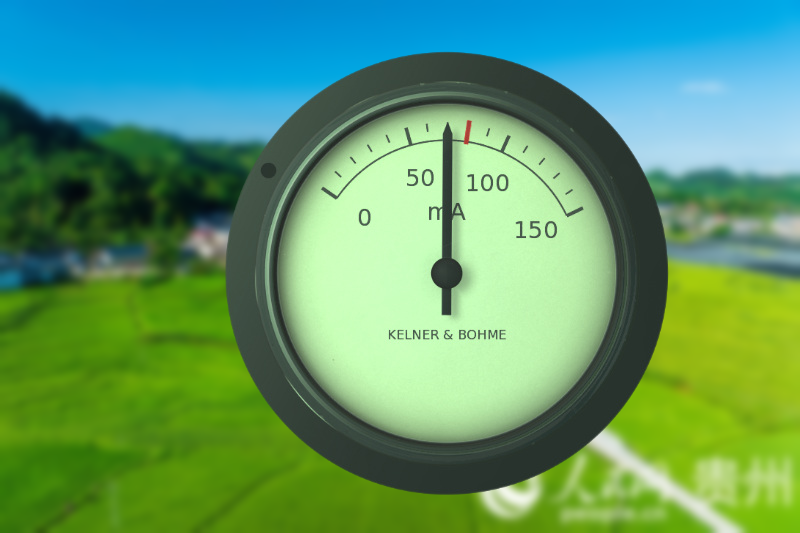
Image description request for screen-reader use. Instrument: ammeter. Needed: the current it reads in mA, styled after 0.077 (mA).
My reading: 70 (mA)
